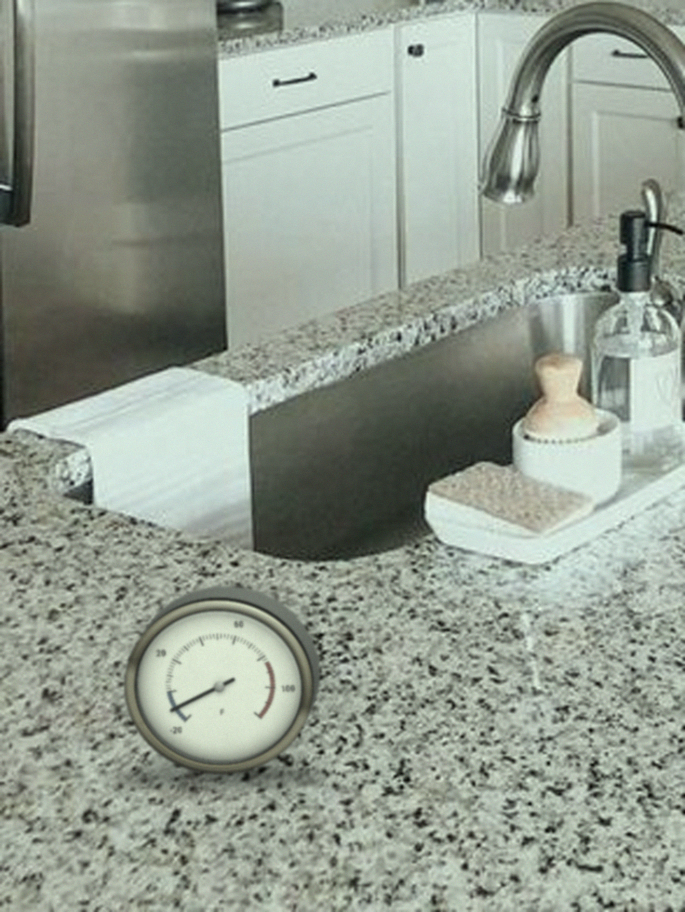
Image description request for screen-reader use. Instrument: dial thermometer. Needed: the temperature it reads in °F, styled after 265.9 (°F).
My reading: -10 (°F)
